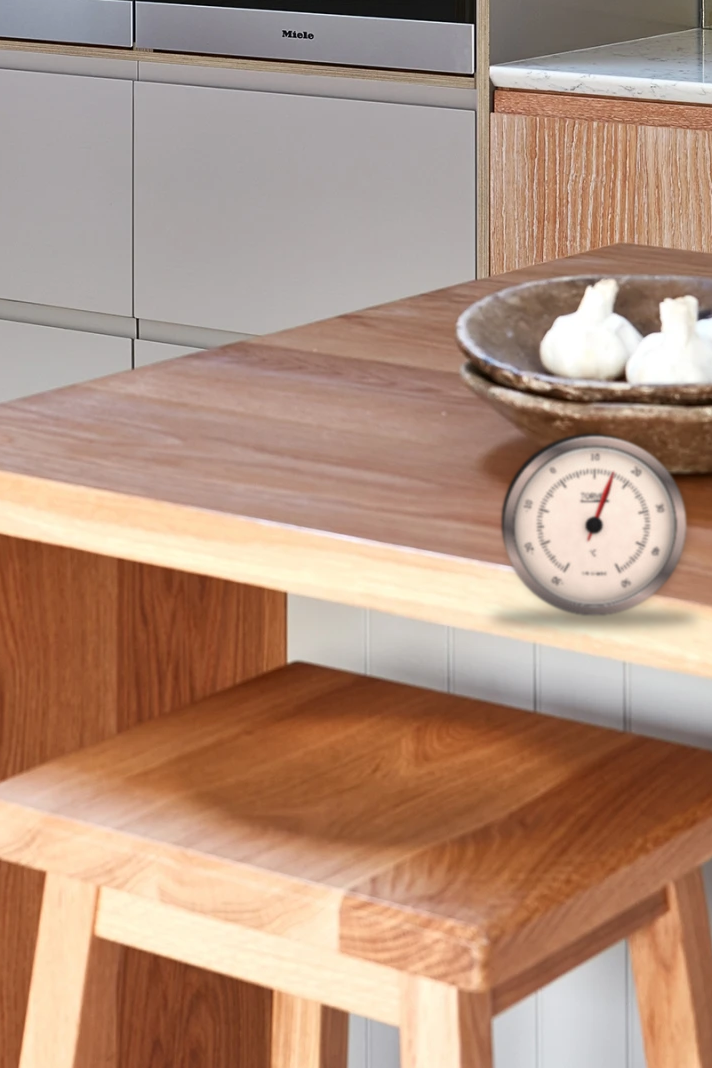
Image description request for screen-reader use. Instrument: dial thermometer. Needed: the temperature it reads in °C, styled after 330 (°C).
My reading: 15 (°C)
